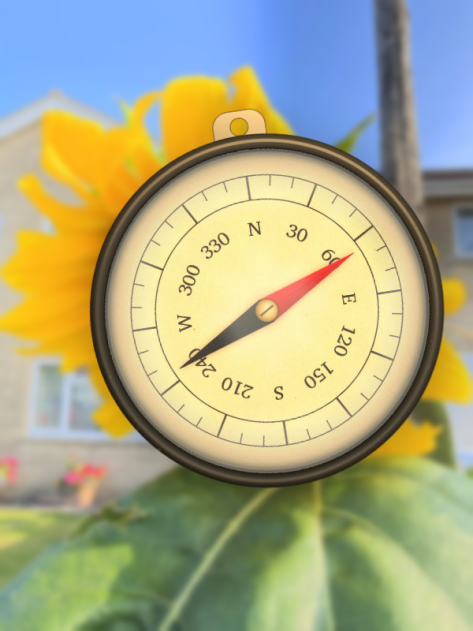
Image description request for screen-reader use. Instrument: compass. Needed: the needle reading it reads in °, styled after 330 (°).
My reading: 65 (°)
